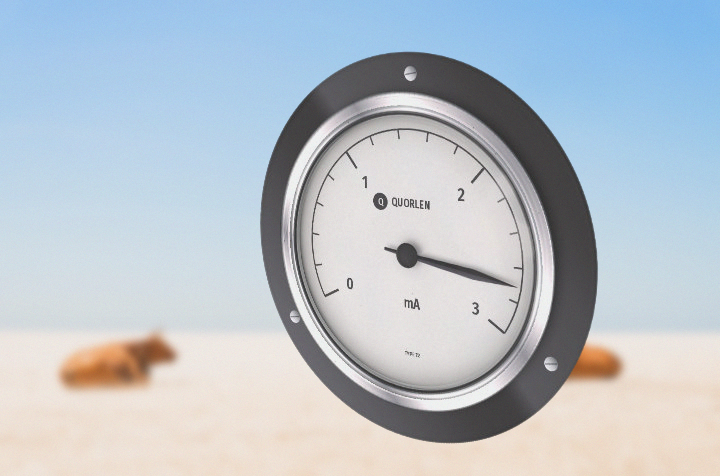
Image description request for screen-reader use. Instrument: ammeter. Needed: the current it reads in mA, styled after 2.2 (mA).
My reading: 2.7 (mA)
